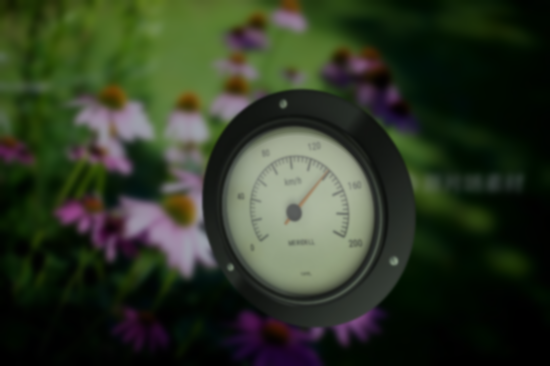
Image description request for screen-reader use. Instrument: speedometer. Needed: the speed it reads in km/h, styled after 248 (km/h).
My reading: 140 (km/h)
